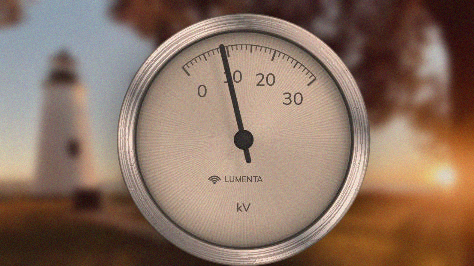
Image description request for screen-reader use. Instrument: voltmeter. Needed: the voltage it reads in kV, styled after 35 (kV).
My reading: 9 (kV)
